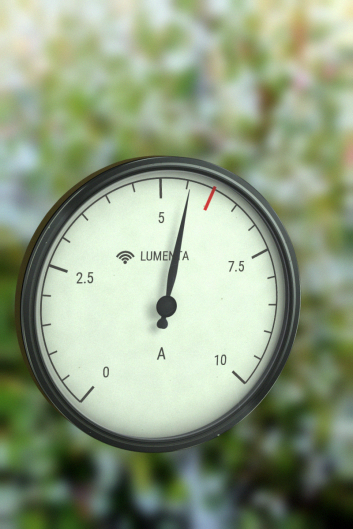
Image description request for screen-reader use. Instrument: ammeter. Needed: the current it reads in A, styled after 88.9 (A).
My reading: 5.5 (A)
